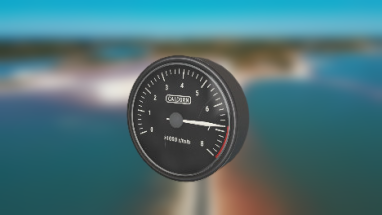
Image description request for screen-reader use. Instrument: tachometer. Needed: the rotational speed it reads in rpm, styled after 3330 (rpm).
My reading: 6800 (rpm)
